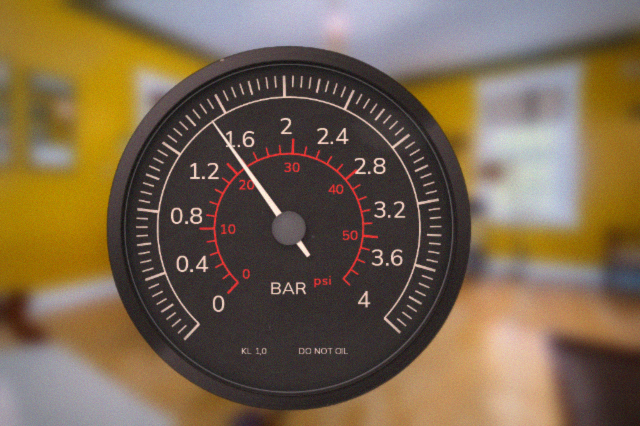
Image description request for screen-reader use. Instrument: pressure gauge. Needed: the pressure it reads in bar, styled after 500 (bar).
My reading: 1.5 (bar)
